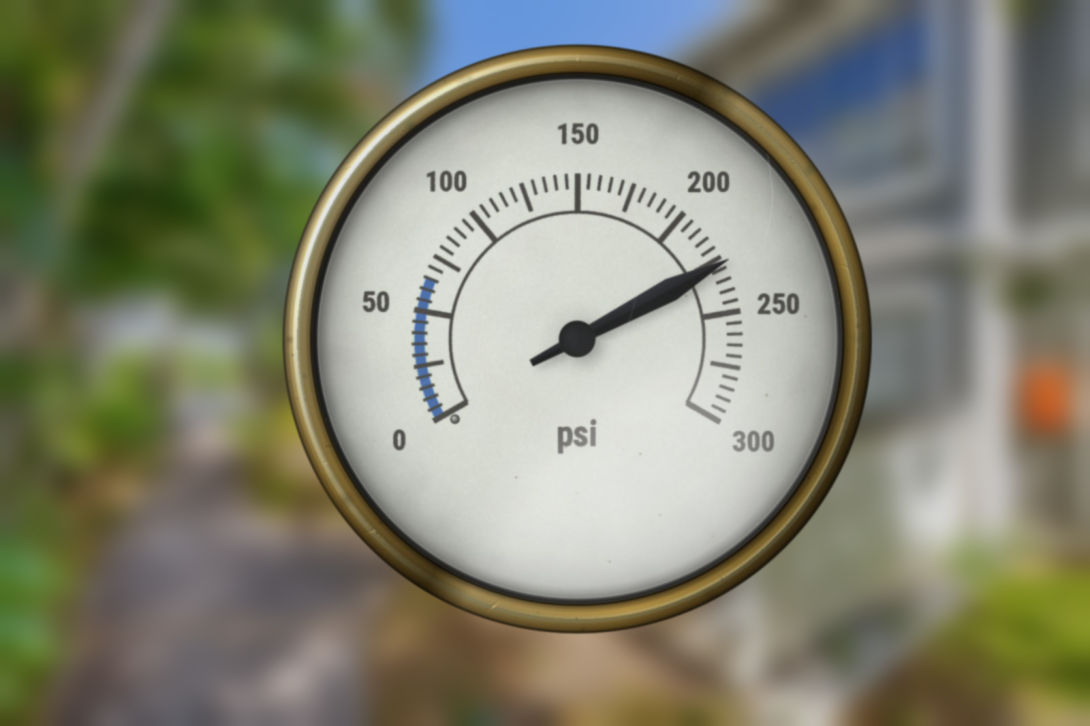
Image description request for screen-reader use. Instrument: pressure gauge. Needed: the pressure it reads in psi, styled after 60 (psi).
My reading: 227.5 (psi)
